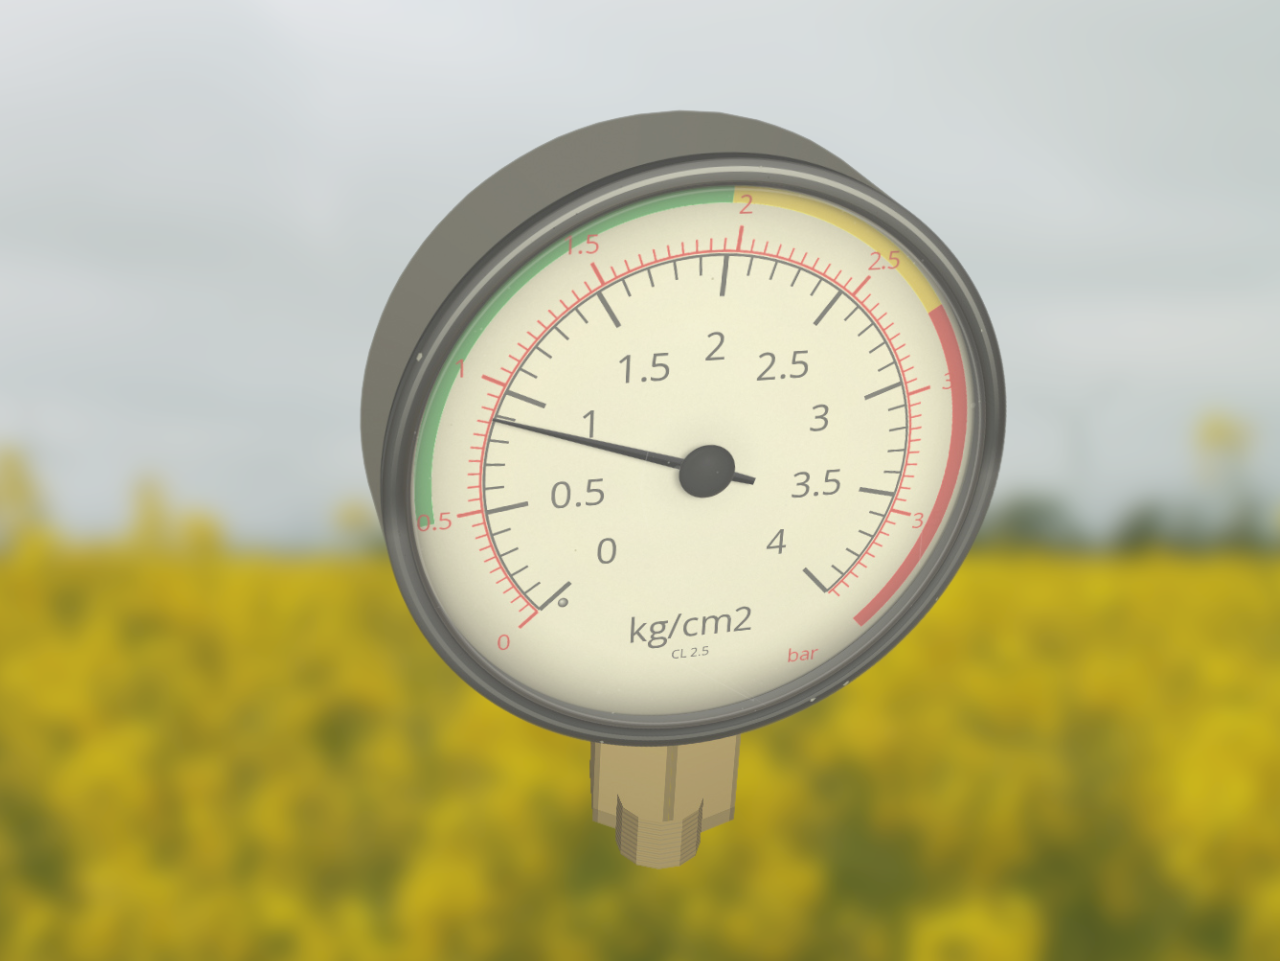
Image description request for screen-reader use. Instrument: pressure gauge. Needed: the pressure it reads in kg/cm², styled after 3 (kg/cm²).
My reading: 0.9 (kg/cm²)
